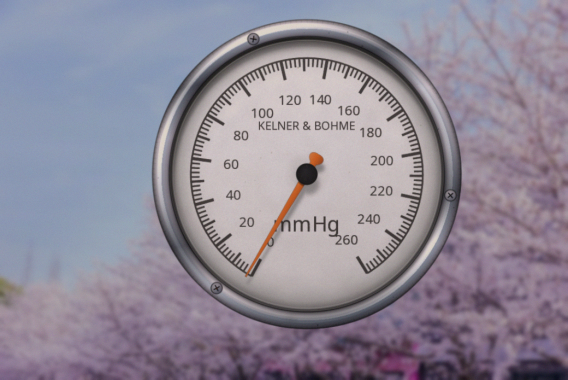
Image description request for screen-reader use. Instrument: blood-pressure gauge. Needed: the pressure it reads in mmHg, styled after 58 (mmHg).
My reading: 2 (mmHg)
